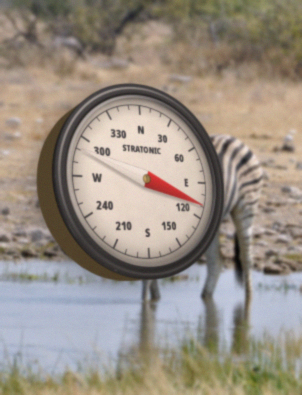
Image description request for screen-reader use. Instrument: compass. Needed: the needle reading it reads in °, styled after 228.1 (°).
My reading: 110 (°)
